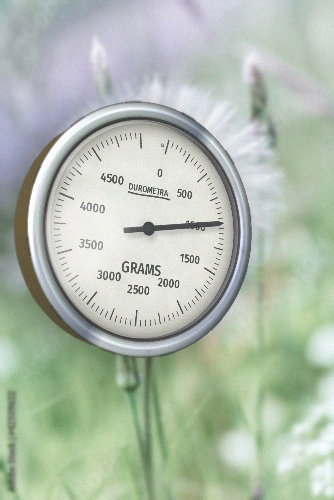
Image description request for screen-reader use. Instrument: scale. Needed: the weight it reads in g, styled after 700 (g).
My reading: 1000 (g)
